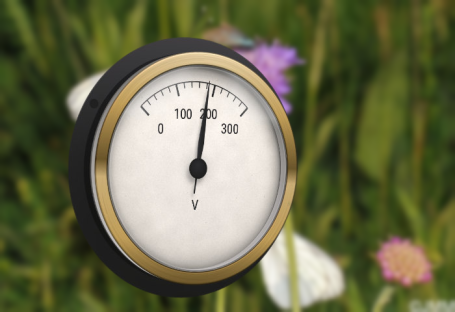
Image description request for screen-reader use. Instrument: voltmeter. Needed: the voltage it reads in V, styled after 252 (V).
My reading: 180 (V)
